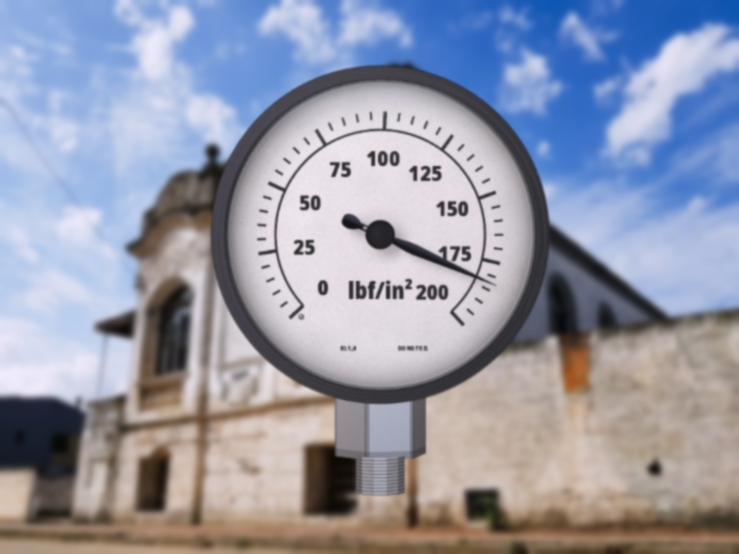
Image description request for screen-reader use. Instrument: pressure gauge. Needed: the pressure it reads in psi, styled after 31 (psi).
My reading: 182.5 (psi)
